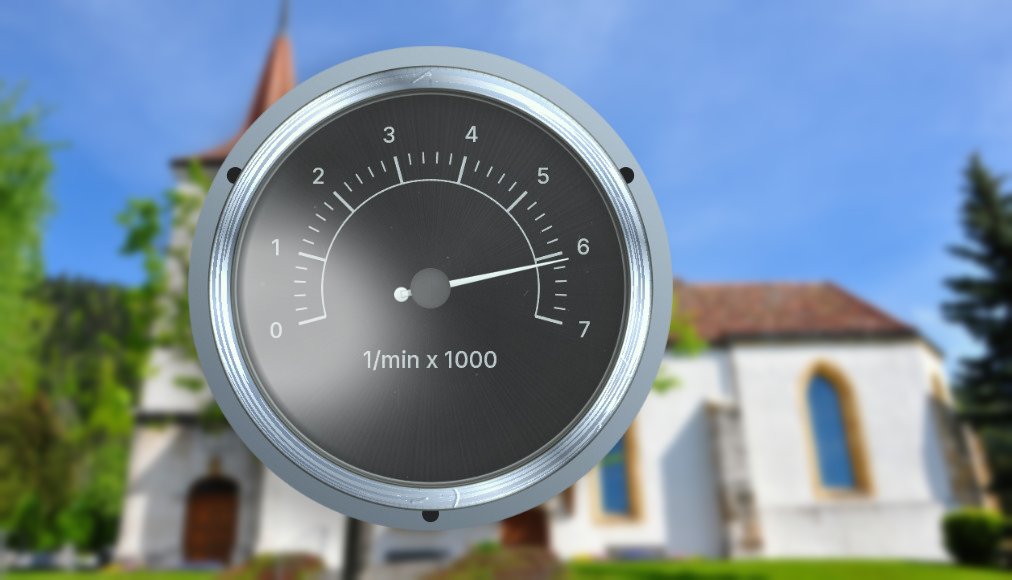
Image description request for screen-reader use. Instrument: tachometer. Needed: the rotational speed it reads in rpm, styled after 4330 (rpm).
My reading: 6100 (rpm)
